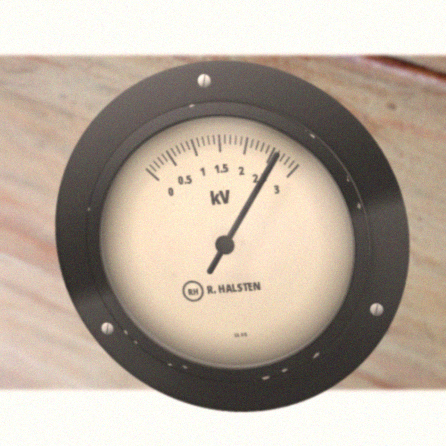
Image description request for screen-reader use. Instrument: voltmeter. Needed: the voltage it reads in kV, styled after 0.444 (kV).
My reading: 2.6 (kV)
